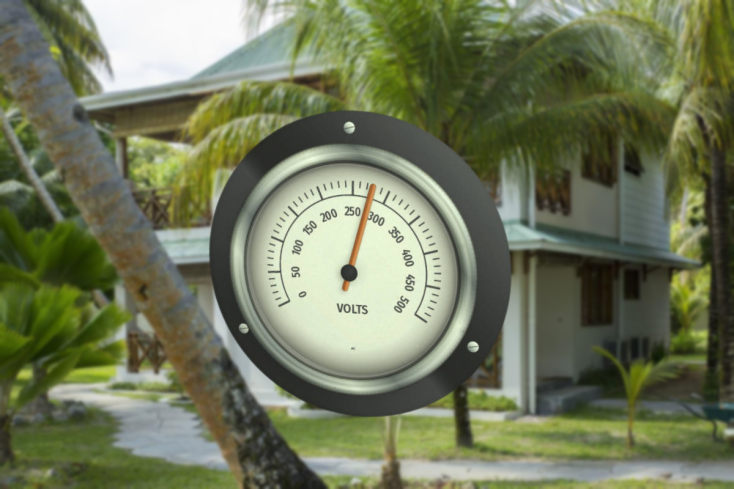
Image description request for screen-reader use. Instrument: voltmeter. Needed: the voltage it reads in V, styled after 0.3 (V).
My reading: 280 (V)
